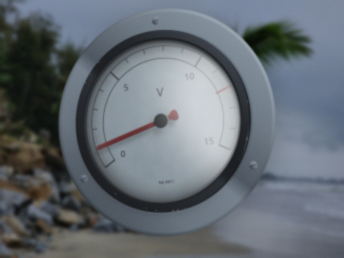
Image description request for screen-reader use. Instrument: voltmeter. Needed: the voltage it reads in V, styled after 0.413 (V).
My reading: 1 (V)
